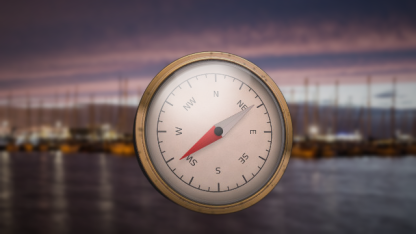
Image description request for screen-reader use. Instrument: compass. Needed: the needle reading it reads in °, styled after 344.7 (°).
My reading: 235 (°)
